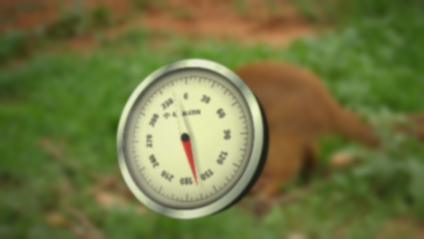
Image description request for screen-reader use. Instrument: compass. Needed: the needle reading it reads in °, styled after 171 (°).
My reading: 165 (°)
